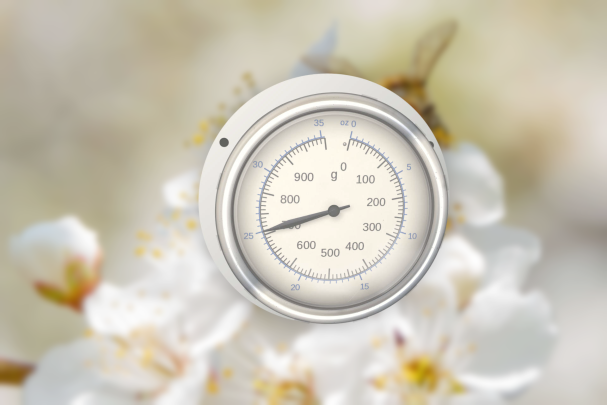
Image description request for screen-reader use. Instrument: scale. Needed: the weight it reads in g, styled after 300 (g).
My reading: 710 (g)
